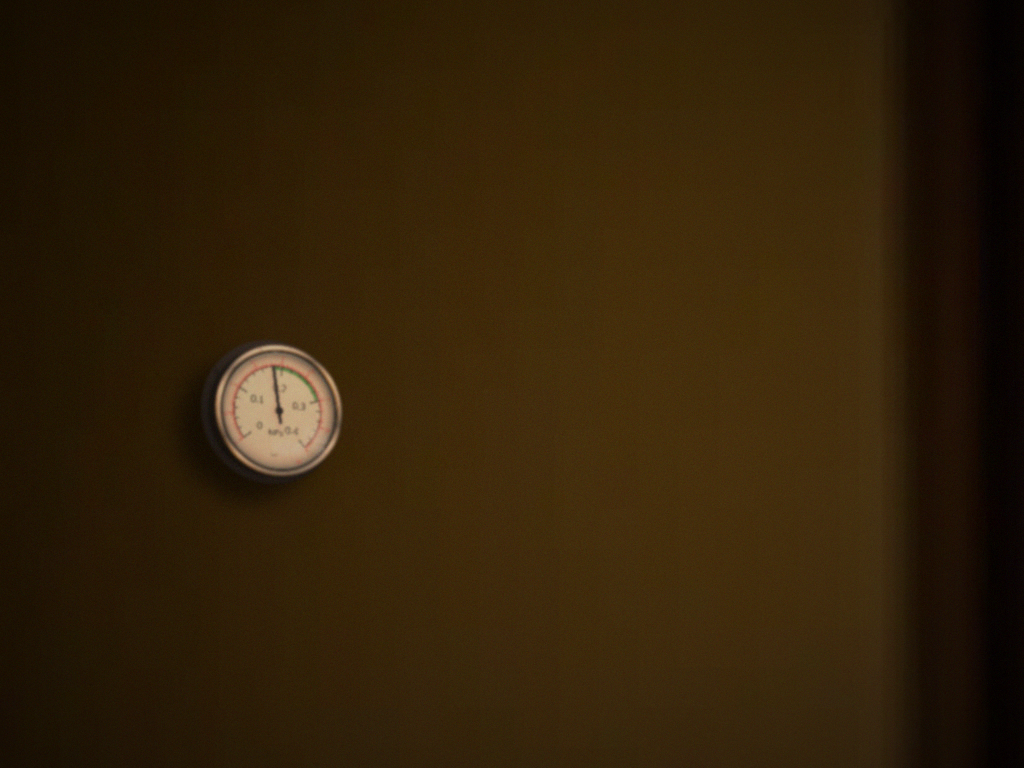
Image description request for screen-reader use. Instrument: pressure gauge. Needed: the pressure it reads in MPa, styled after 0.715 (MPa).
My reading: 0.18 (MPa)
